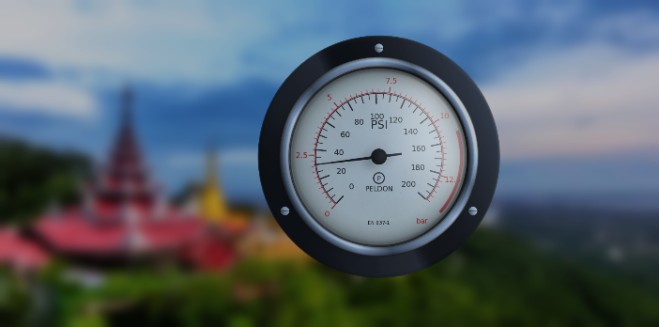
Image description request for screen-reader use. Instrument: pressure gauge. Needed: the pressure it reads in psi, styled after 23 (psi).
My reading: 30 (psi)
